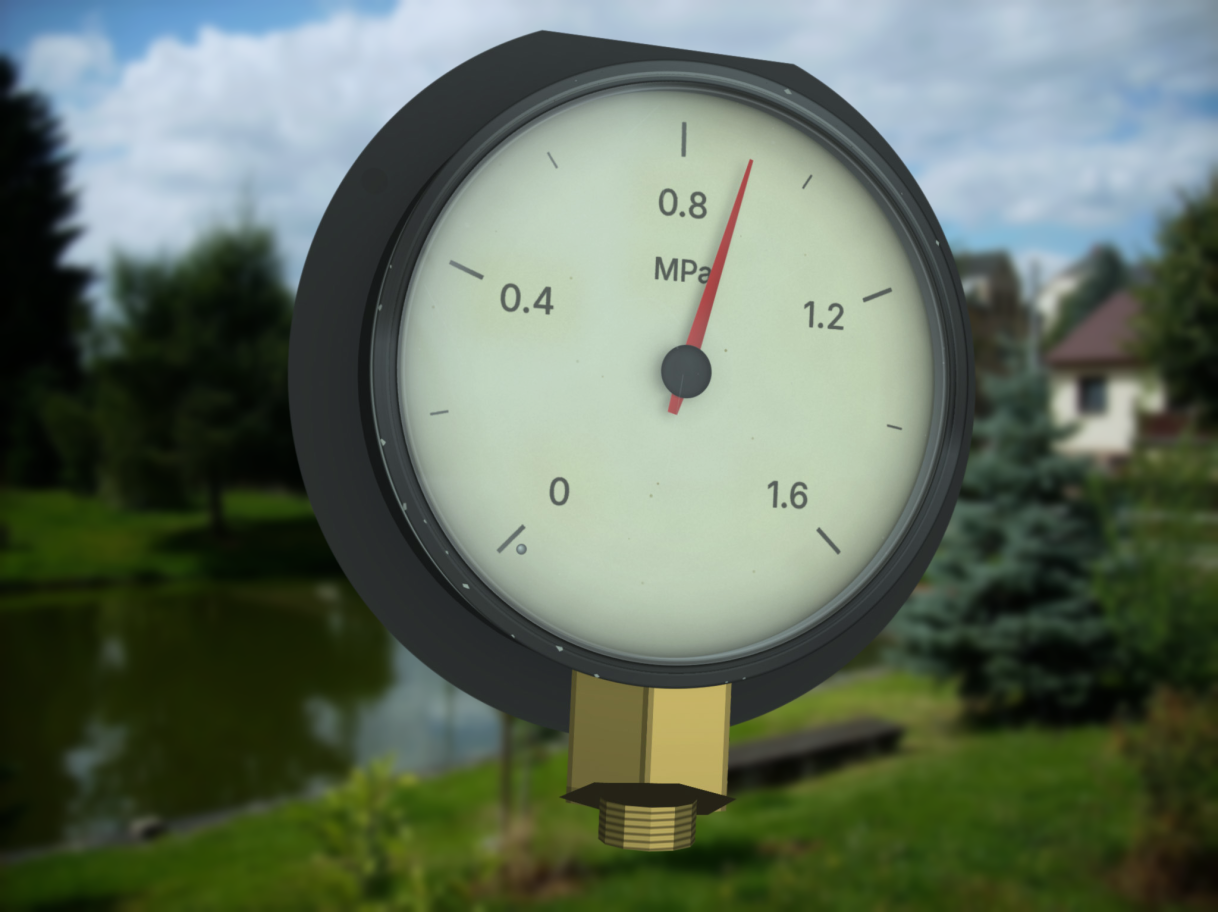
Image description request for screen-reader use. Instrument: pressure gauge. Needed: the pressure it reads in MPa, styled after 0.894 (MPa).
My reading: 0.9 (MPa)
